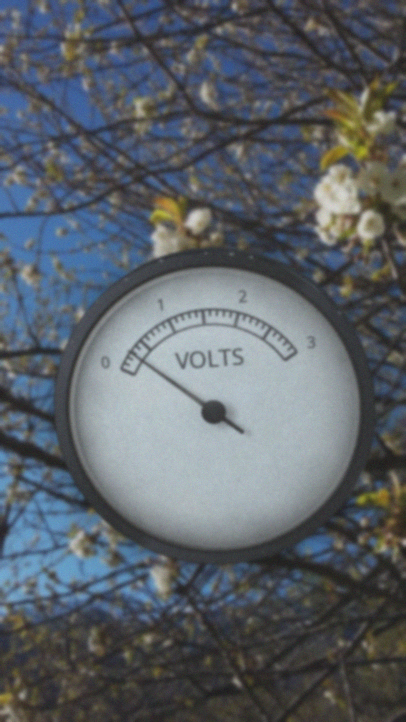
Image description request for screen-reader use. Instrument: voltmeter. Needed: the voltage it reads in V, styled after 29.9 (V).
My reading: 0.3 (V)
